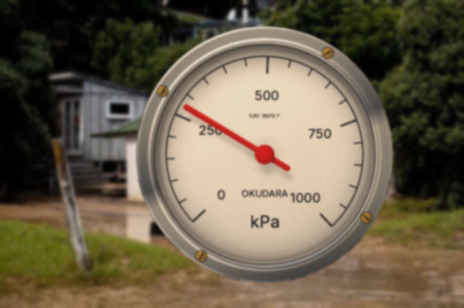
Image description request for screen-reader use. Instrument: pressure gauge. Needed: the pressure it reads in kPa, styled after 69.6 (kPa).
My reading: 275 (kPa)
